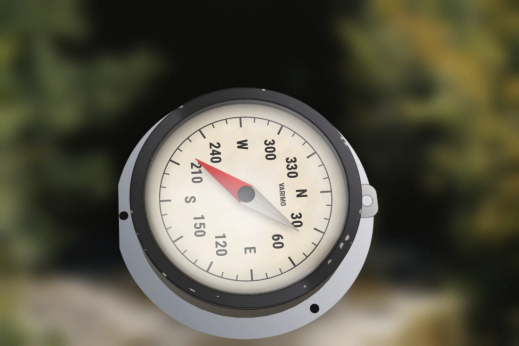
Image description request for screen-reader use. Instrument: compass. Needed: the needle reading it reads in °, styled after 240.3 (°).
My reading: 220 (°)
